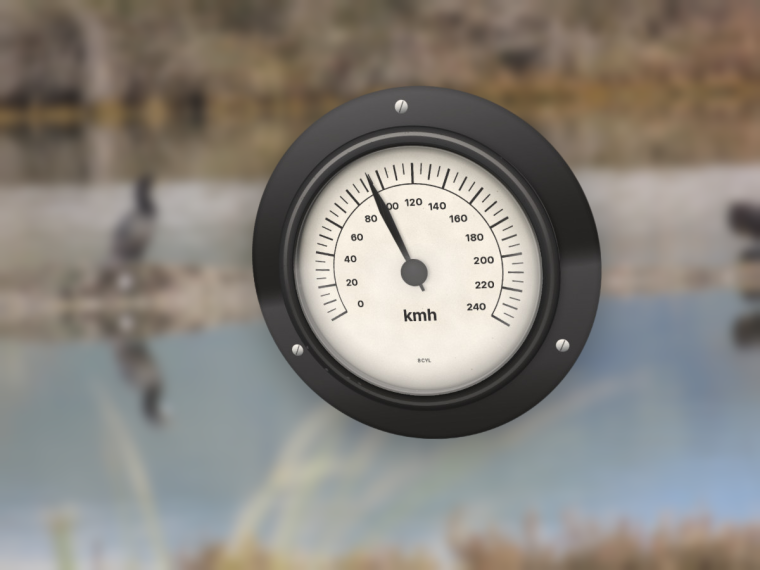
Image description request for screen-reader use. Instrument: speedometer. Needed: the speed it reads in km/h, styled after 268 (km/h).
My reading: 95 (km/h)
